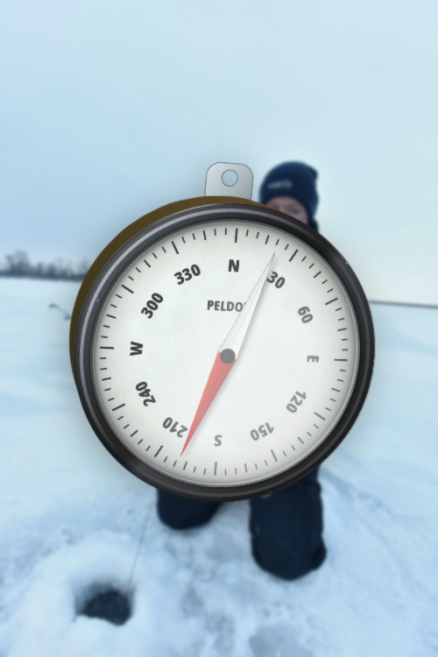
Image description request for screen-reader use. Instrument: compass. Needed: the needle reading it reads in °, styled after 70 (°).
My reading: 200 (°)
